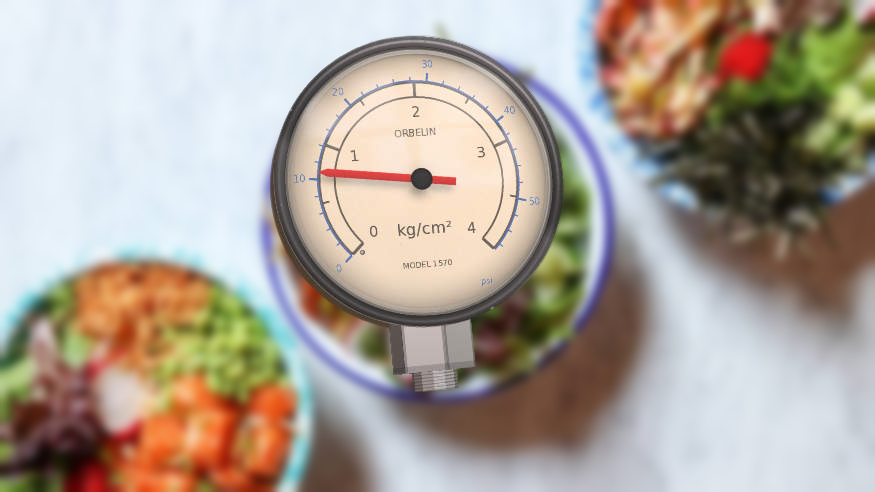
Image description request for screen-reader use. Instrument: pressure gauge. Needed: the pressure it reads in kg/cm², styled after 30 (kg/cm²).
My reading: 0.75 (kg/cm²)
